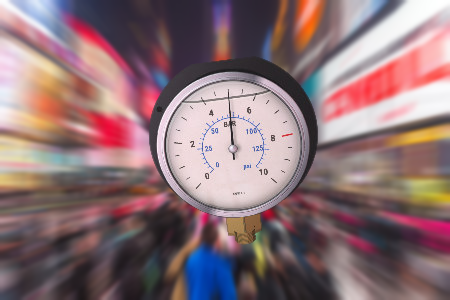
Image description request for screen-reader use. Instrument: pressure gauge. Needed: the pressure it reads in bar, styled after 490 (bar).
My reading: 5 (bar)
